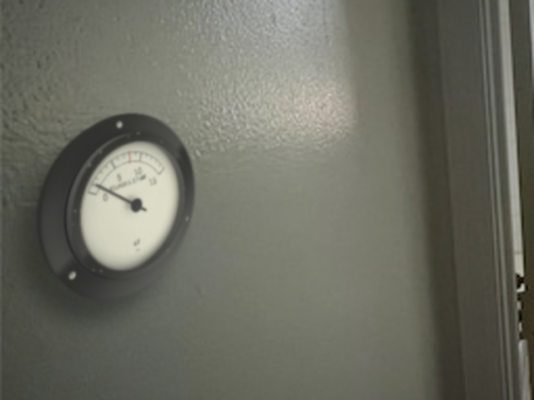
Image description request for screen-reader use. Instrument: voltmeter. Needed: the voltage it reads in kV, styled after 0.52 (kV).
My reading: 1 (kV)
